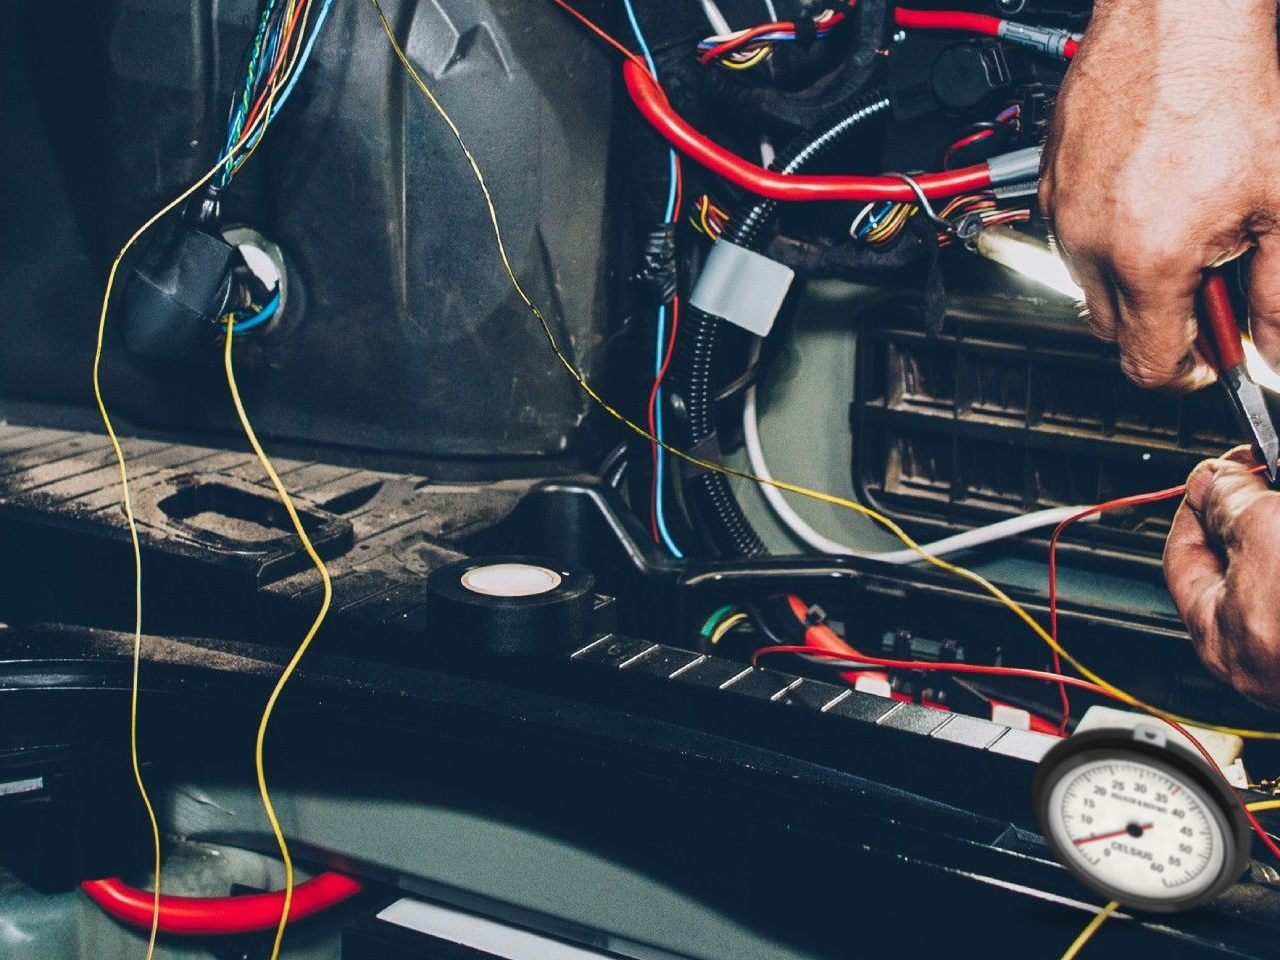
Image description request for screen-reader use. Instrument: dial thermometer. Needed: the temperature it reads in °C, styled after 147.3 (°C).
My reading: 5 (°C)
